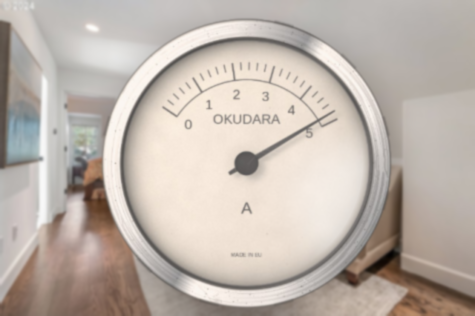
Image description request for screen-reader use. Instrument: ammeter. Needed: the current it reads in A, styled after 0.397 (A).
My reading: 4.8 (A)
